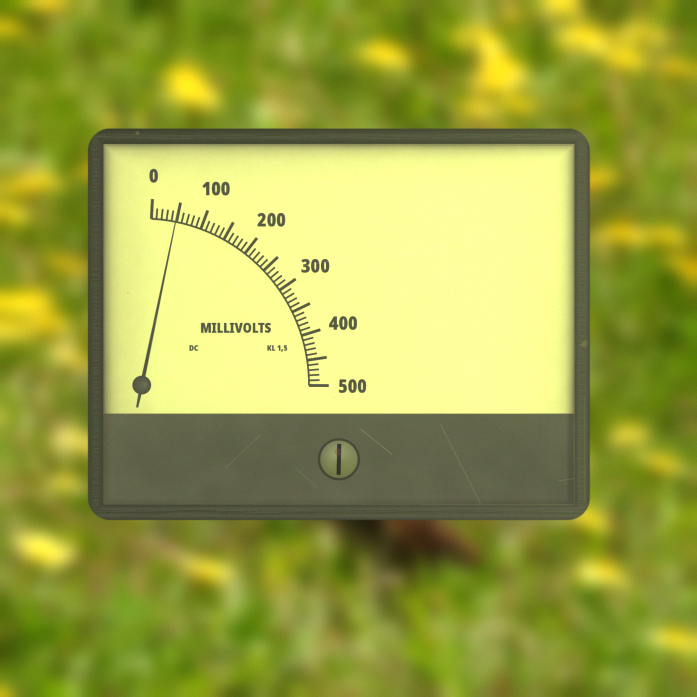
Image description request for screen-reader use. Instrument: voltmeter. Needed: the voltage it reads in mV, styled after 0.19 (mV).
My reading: 50 (mV)
